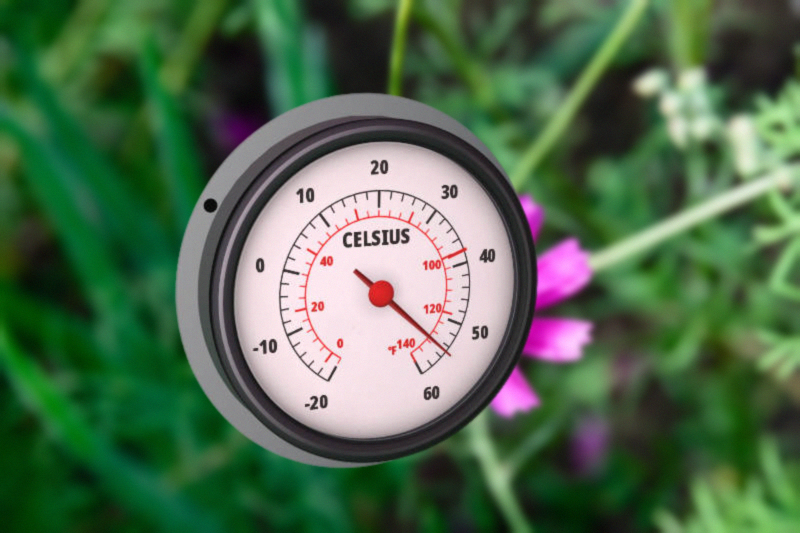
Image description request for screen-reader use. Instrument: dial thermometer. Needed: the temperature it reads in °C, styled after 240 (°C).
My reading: 55 (°C)
